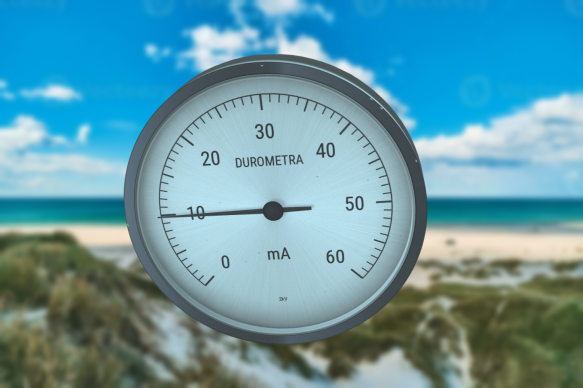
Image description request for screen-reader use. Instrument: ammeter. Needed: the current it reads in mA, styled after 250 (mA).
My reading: 10 (mA)
